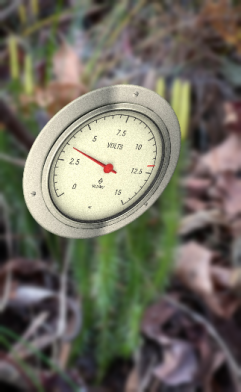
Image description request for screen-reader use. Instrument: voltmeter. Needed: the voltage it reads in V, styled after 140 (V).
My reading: 3.5 (V)
